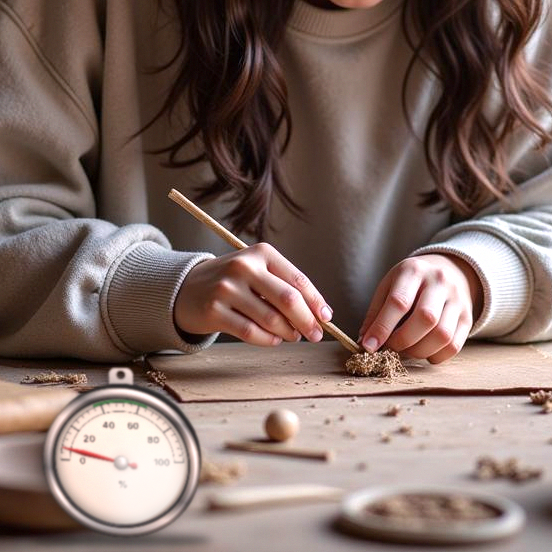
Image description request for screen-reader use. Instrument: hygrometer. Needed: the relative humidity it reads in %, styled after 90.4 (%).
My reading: 8 (%)
